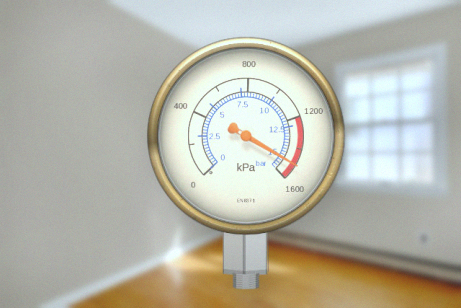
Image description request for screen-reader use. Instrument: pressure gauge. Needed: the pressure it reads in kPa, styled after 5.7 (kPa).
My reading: 1500 (kPa)
